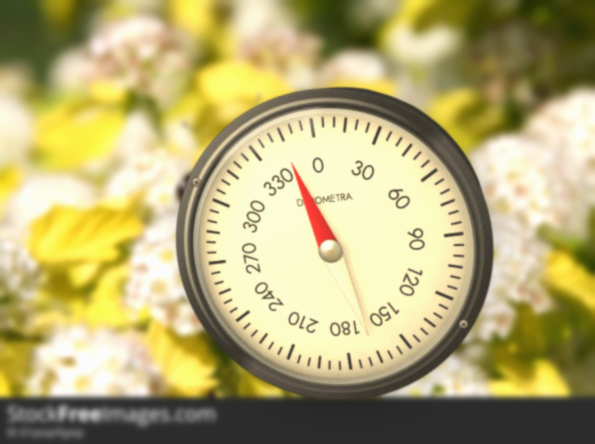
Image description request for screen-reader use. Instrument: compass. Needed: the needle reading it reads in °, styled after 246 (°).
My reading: 345 (°)
